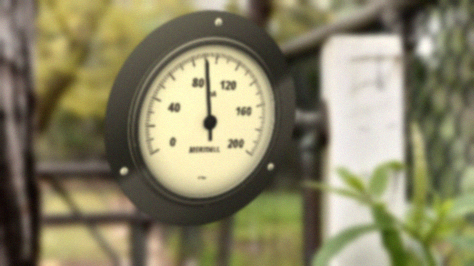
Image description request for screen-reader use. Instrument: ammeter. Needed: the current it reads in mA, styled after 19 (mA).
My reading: 90 (mA)
